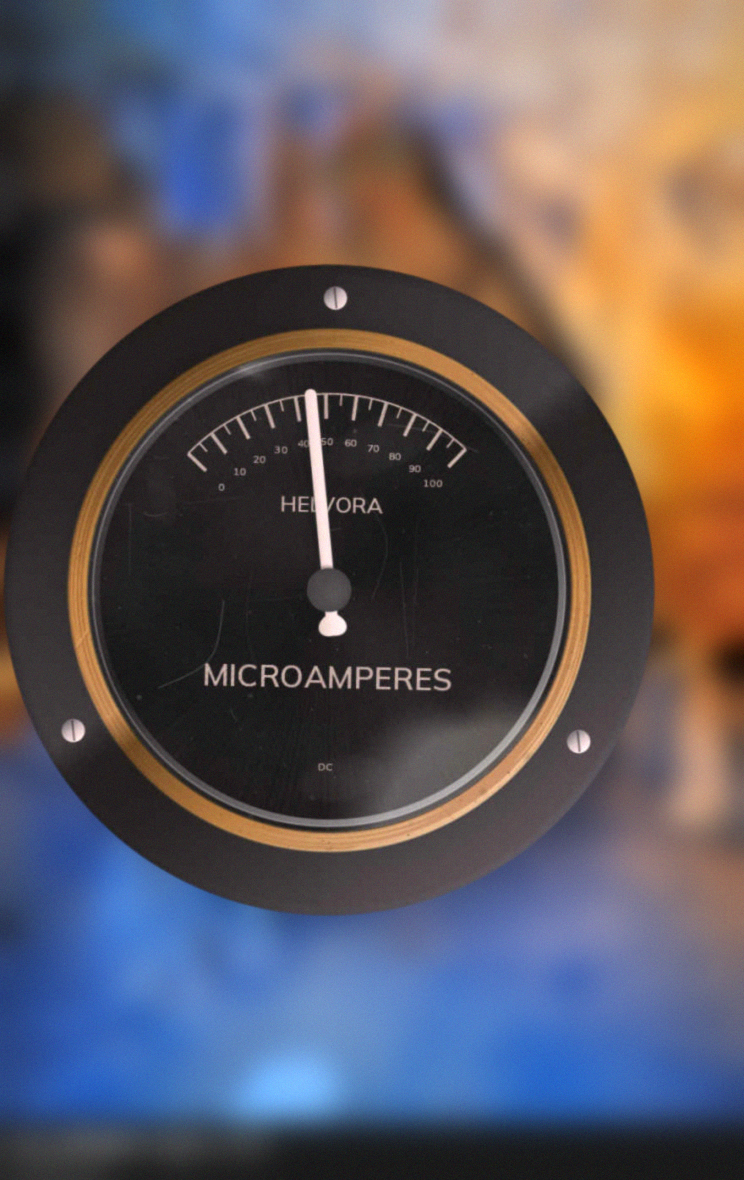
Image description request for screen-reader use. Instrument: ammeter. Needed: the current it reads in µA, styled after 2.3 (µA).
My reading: 45 (µA)
